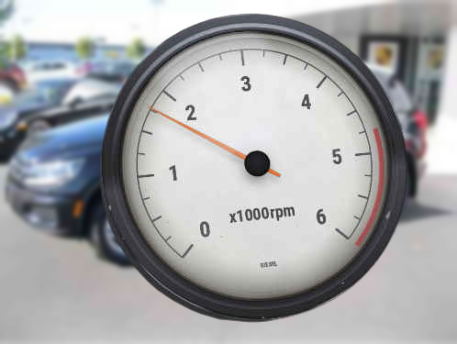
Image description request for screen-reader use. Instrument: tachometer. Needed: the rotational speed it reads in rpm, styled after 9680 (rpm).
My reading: 1750 (rpm)
